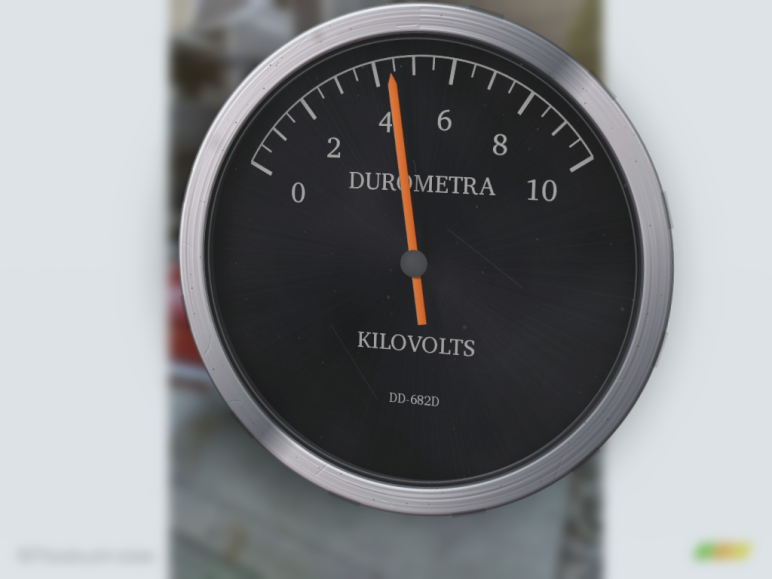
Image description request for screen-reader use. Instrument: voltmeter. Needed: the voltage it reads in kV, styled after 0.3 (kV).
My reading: 4.5 (kV)
